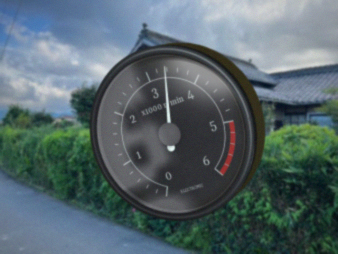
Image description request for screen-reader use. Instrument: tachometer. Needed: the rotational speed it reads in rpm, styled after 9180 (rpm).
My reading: 3400 (rpm)
